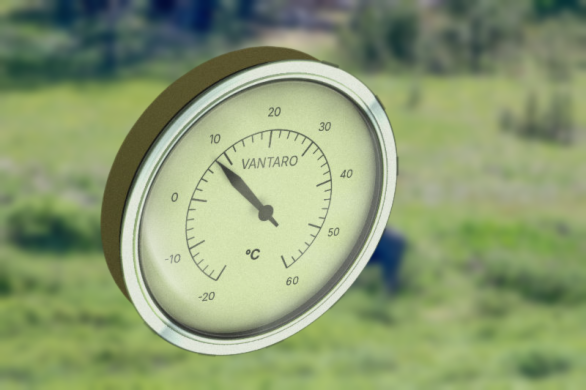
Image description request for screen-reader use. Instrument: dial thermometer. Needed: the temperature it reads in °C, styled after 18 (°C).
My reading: 8 (°C)
